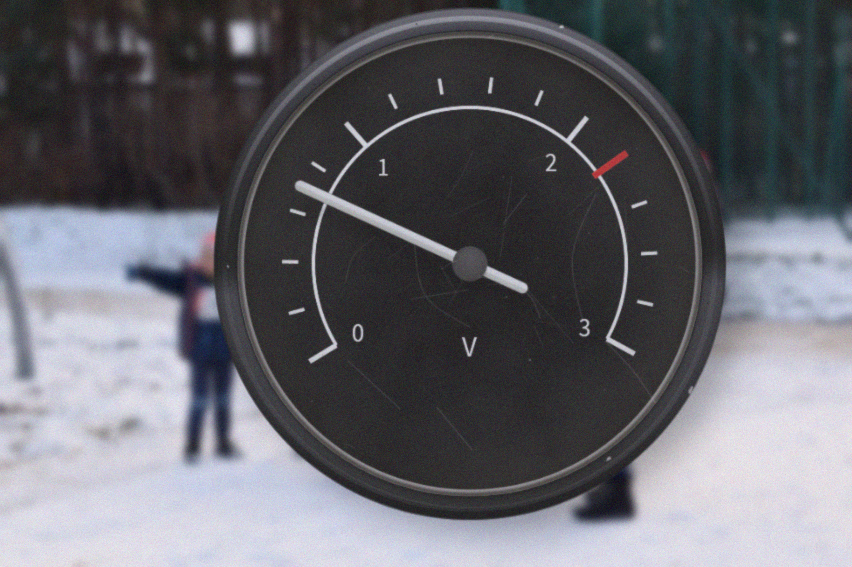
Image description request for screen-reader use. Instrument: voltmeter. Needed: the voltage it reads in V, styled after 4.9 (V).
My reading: 0.7 (V)
